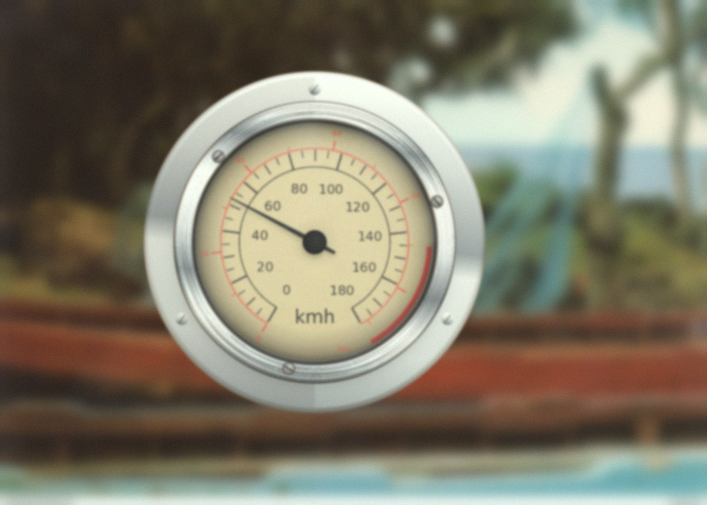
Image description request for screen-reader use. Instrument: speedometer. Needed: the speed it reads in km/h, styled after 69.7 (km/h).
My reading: 52.5 (km/h)
